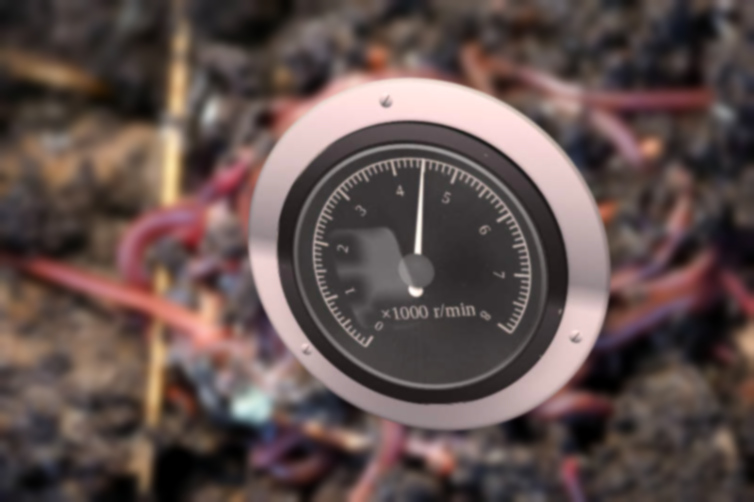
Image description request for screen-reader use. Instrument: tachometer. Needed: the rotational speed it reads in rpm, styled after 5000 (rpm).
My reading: 4500 (rpm)
